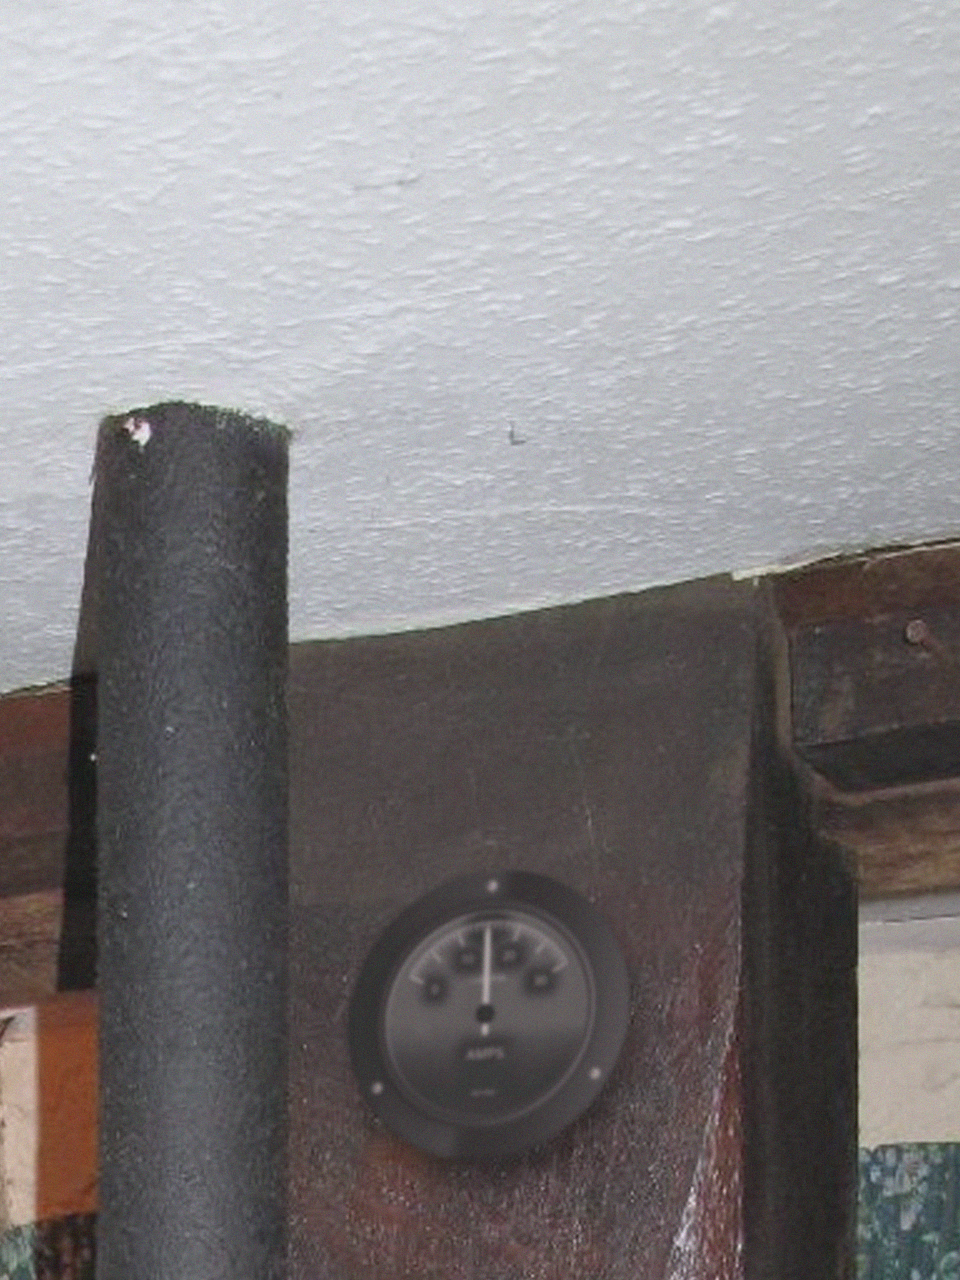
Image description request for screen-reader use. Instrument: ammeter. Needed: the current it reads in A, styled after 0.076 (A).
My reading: 15 (A)
